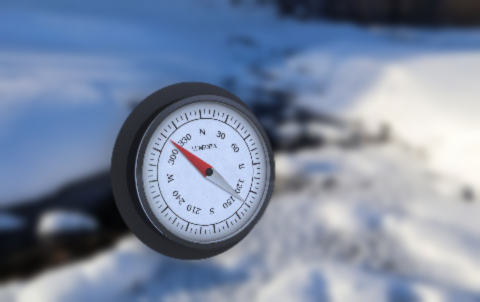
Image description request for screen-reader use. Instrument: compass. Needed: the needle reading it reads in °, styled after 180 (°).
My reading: 315 (°)
